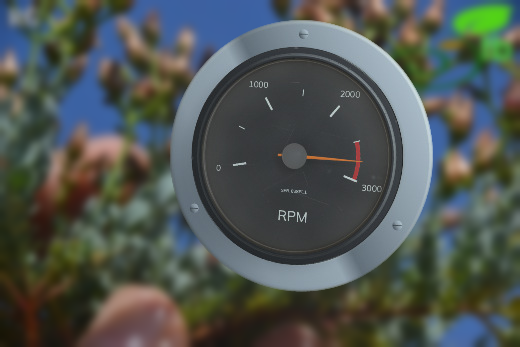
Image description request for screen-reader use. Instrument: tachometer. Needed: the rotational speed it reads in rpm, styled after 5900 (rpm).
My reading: 2750 (rpm)
